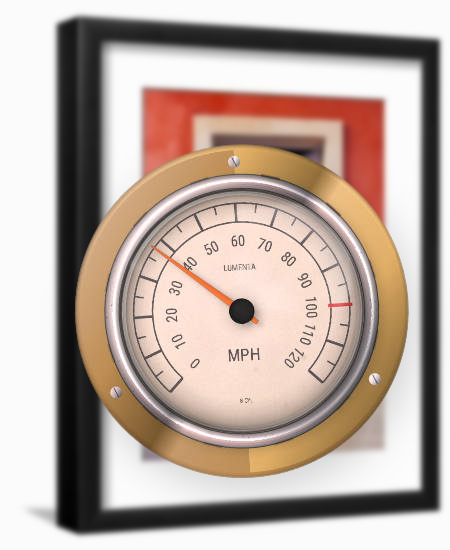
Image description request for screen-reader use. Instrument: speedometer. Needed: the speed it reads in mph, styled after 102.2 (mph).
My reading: 37.5 (mph)
